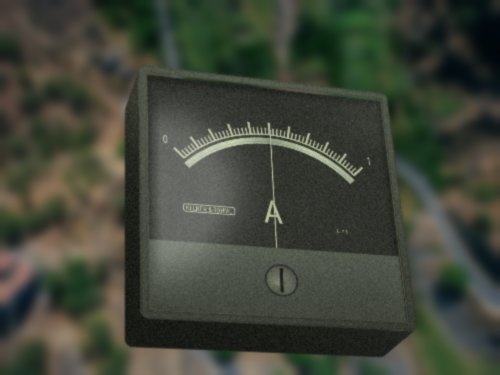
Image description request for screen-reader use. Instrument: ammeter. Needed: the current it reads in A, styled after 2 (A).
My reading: 0.5 (A)
